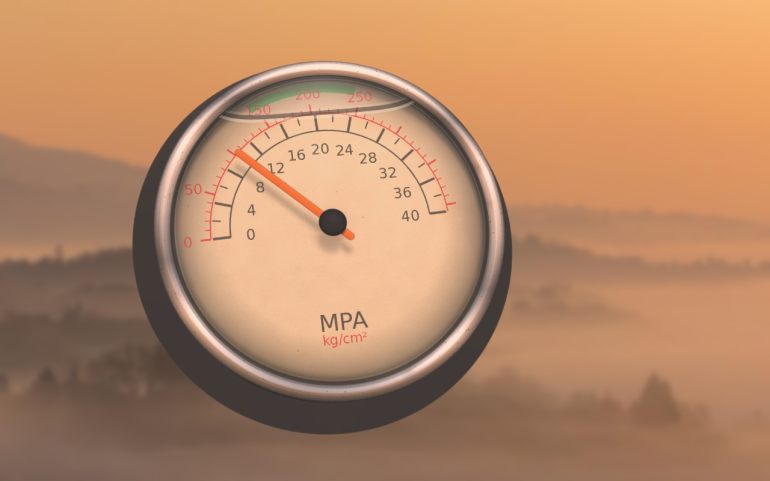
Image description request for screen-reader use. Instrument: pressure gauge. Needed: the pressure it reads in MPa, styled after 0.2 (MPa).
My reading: 10 (MPa)
